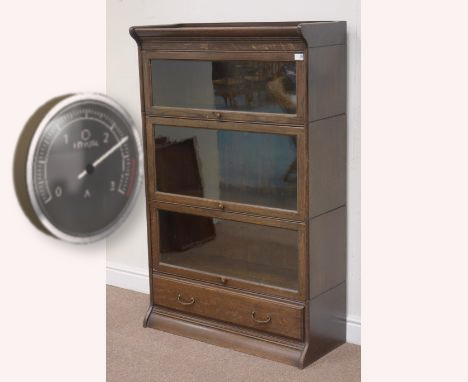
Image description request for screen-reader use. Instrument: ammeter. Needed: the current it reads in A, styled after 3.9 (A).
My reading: 2.25 (A)
